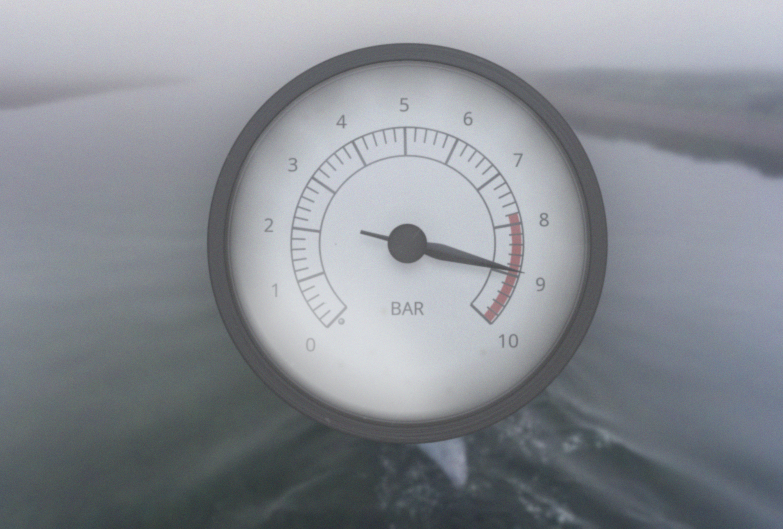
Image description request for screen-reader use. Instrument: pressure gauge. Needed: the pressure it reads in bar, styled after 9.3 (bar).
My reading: 8.9 (bar)
